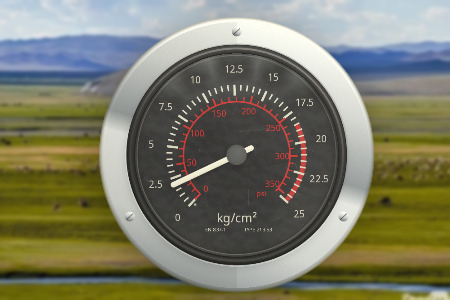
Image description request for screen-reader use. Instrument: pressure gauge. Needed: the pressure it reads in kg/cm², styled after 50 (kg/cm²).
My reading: 2 (kg/cm²)
